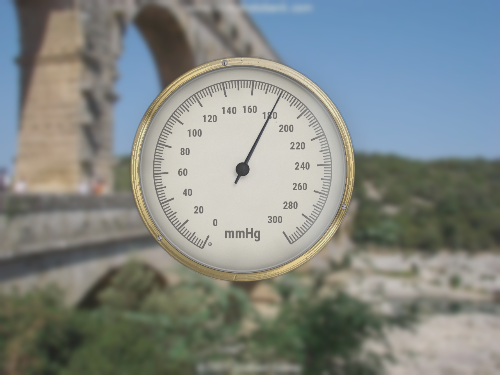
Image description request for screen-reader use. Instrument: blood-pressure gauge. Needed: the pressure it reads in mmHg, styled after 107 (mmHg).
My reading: 180 (mmHg)
